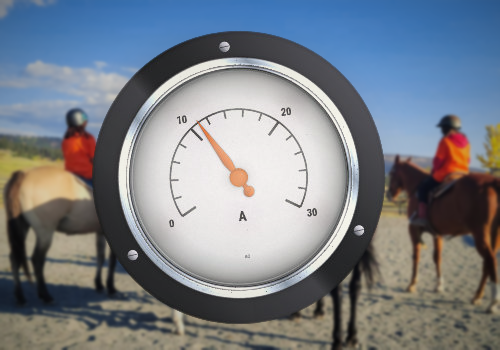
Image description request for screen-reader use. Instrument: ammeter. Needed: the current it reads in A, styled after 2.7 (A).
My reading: 11 (A)
